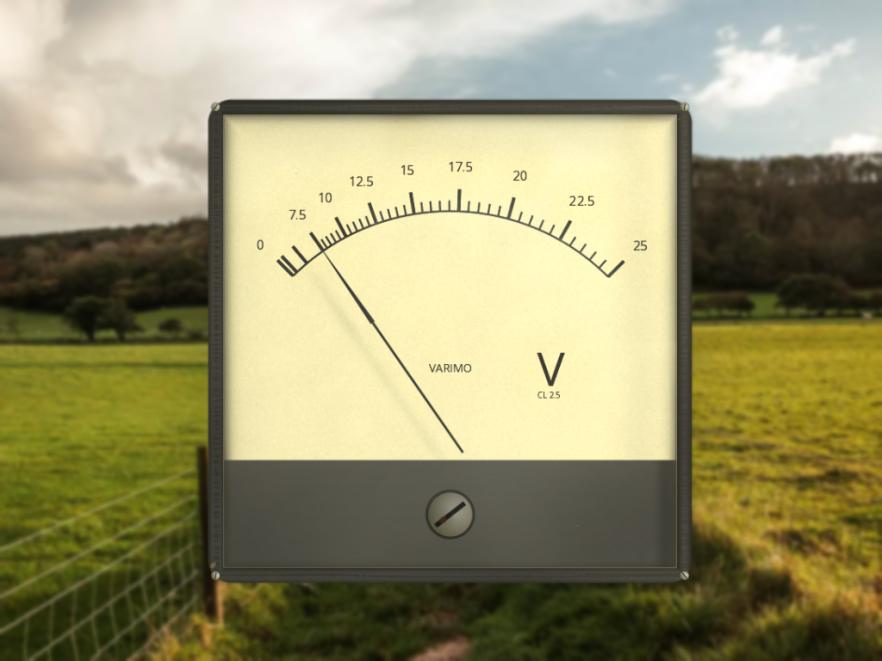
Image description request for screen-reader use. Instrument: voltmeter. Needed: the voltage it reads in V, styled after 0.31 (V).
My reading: 7.5 (V)
